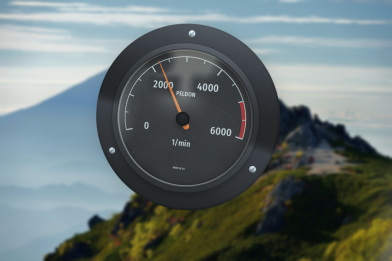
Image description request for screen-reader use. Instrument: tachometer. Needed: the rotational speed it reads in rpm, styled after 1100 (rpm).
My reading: 2250 (rpm)
